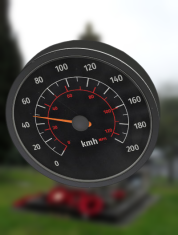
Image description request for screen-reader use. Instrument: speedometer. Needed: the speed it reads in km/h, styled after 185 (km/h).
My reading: 50 (km/h)
